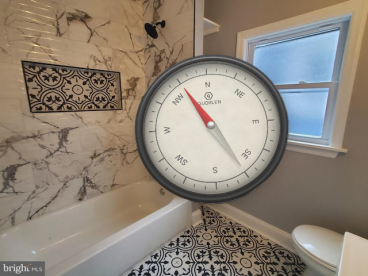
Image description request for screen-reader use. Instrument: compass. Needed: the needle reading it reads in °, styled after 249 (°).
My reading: 330 (°)
